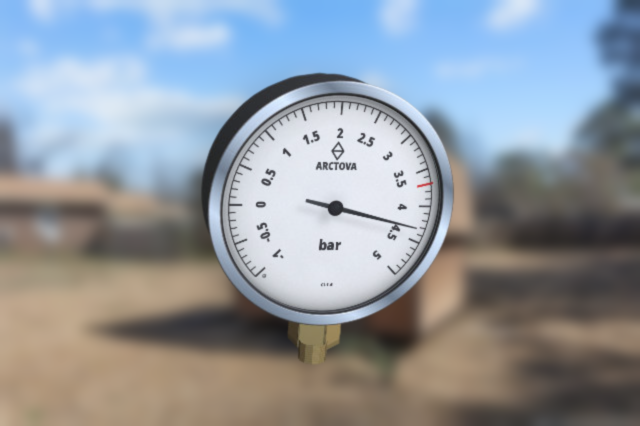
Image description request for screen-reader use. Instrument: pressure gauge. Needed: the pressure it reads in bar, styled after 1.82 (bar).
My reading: 4.3 (bar)
